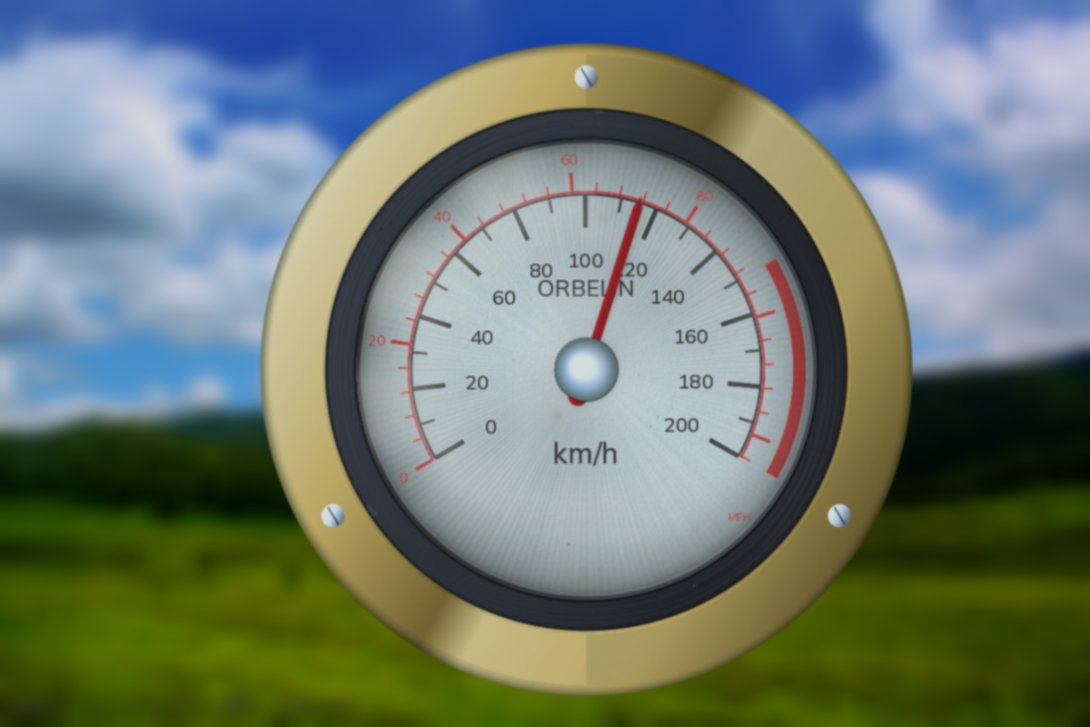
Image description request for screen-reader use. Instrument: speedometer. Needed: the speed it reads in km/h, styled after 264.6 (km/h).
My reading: 115 (km/h)
